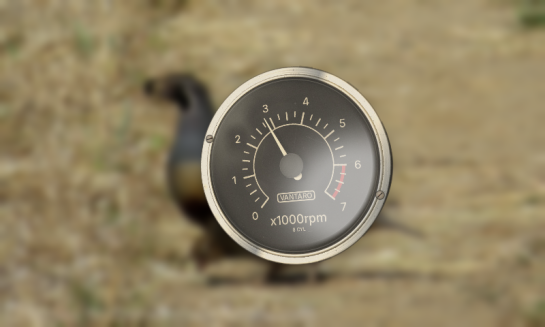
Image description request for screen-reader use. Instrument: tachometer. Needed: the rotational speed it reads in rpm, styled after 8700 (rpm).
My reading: 2875 (rpm)
